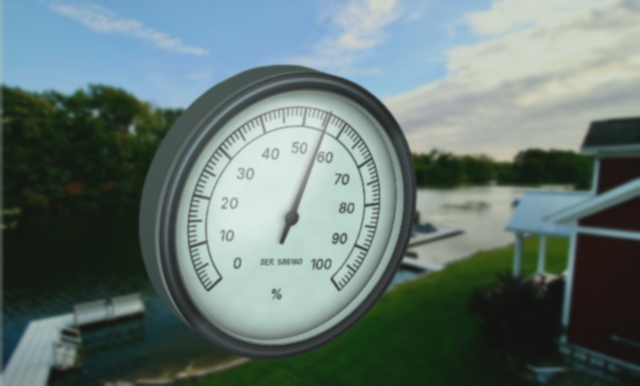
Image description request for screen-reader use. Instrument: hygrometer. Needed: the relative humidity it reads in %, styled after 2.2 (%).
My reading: 55 (%)
